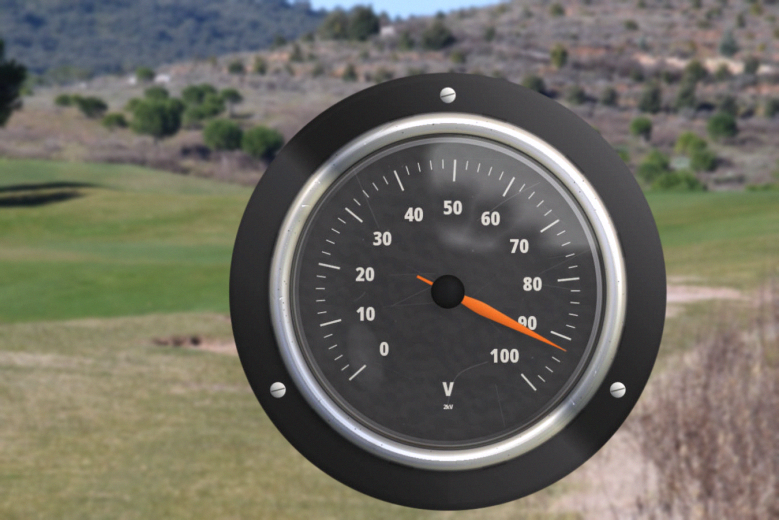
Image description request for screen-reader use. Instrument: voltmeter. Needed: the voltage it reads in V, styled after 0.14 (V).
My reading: 92 (V)
